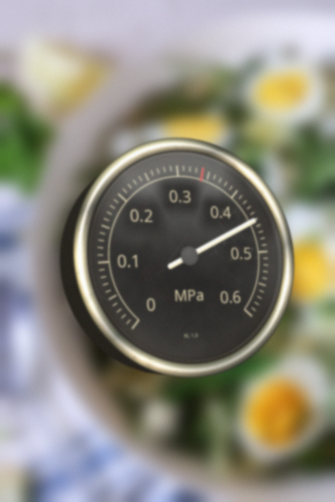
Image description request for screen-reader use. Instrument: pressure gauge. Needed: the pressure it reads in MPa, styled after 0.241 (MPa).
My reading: 0.45 (MPa)
